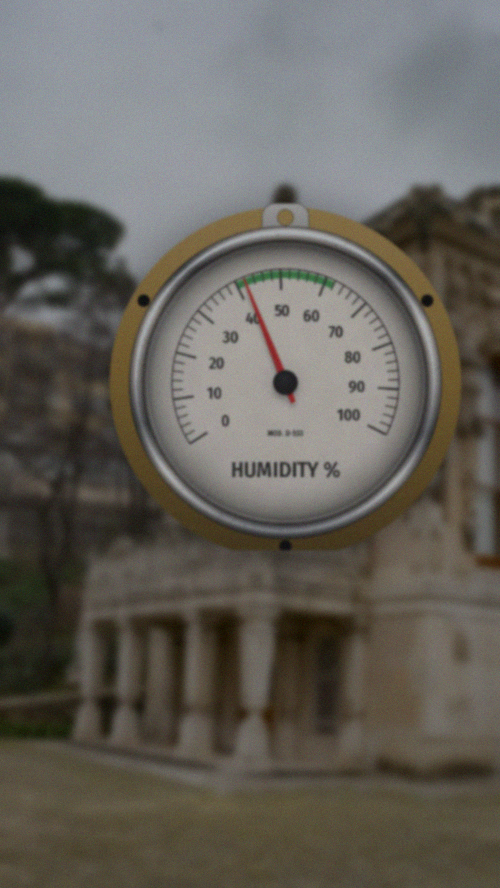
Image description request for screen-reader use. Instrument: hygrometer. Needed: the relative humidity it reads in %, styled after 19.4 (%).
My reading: 42 (%)
